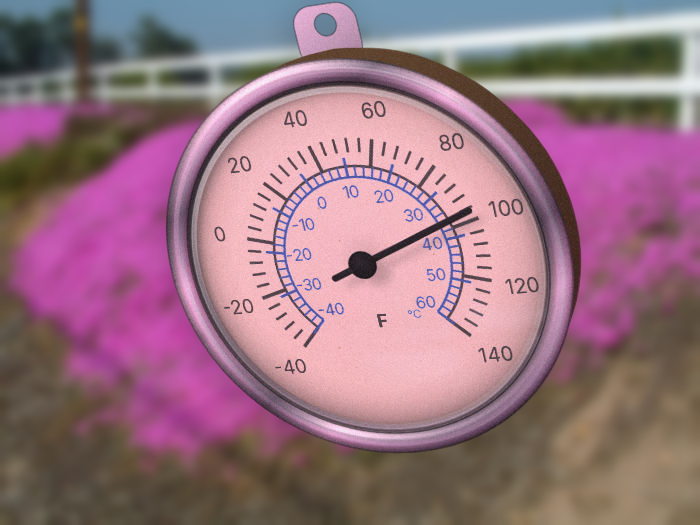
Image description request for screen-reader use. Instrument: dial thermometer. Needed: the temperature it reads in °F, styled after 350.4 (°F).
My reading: 96 (°F)
